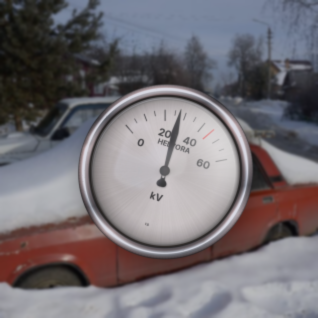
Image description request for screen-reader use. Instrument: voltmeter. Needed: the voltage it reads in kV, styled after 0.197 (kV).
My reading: 27.5 (kV)
